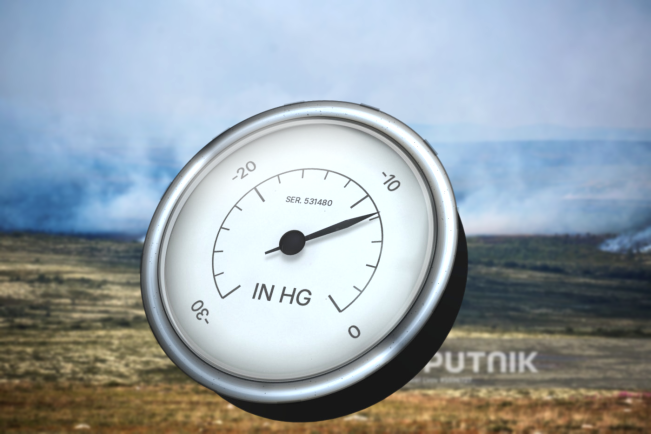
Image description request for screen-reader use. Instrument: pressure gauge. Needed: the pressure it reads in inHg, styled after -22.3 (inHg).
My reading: -8 (inHg)
